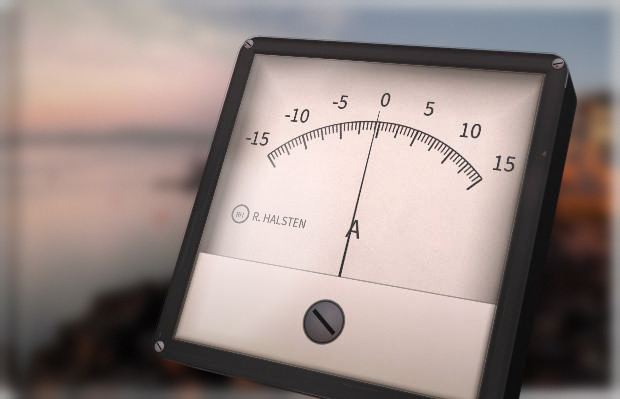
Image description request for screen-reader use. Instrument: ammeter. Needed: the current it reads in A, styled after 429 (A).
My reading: 0 (A)
